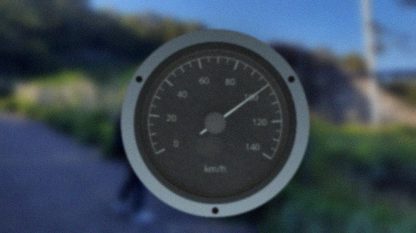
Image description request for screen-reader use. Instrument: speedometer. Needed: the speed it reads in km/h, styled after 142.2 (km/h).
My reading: 100 (km/h)
